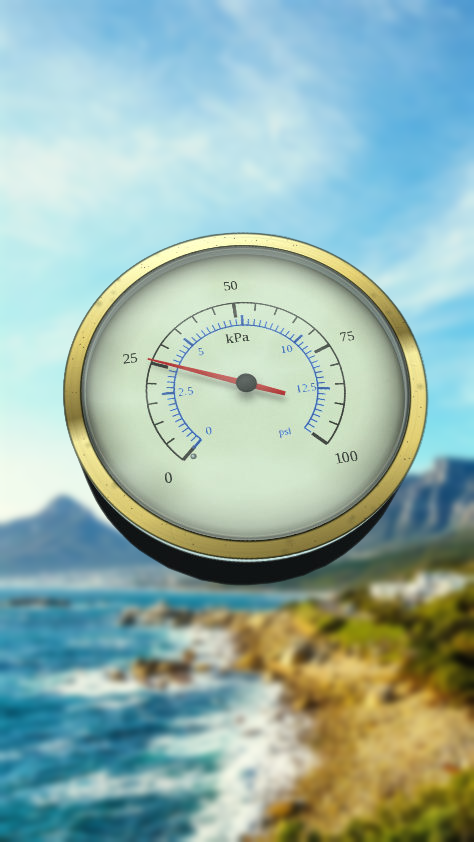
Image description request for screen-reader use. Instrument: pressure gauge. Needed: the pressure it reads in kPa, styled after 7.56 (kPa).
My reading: 25 (kPa)
